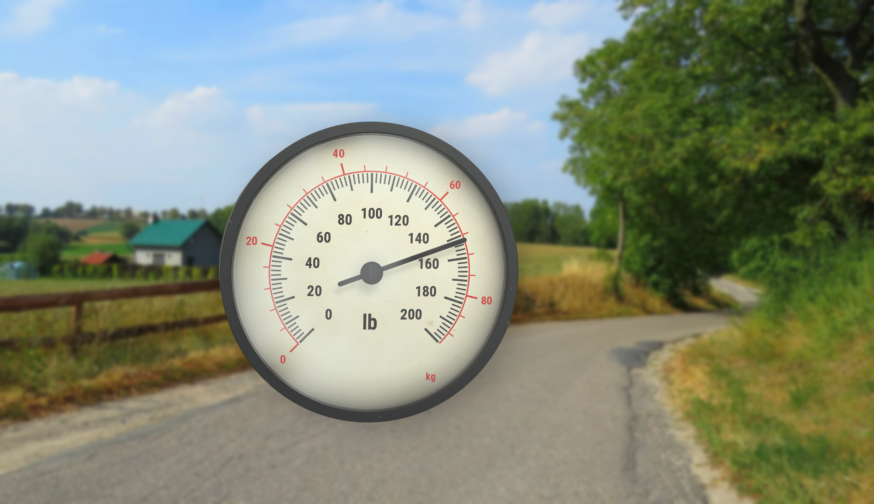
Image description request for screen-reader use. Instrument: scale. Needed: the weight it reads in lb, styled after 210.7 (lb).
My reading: 152 (lb)
